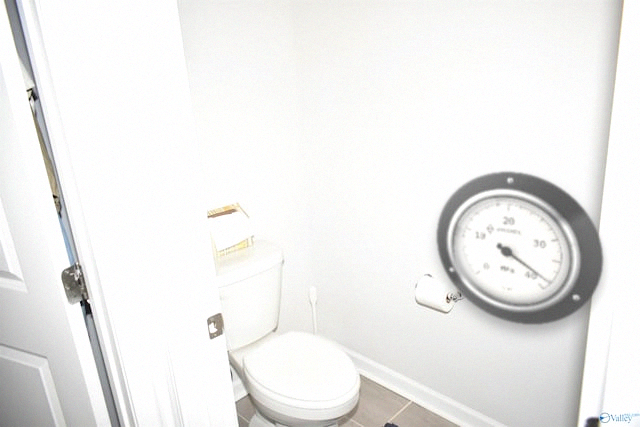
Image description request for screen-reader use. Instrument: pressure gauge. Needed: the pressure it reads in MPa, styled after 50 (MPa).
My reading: 38 (MPa)
